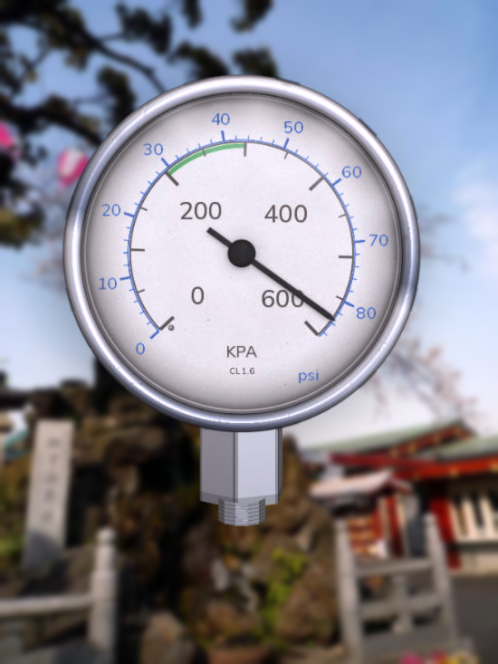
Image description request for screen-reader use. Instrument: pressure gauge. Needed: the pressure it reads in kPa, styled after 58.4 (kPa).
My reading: 575 (kPa)
